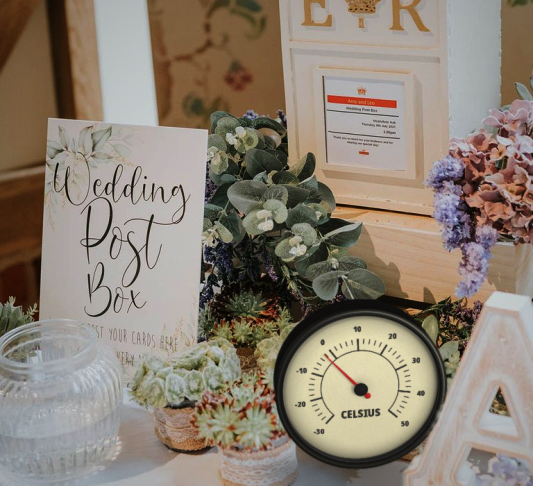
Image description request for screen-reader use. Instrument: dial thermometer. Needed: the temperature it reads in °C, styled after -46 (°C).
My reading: -2 (°C)
